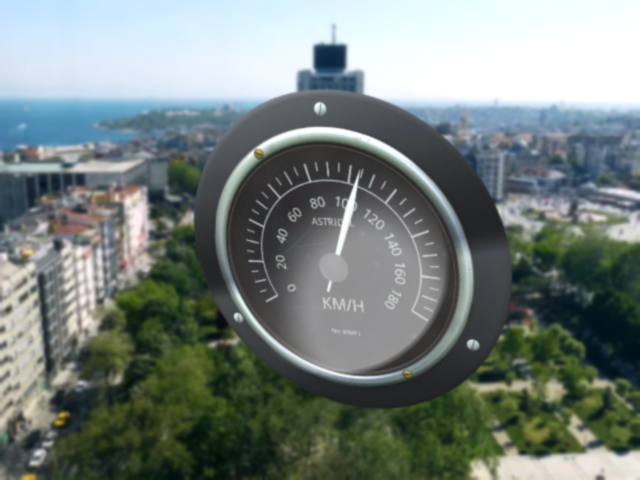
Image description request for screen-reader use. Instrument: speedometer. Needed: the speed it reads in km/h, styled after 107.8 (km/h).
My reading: 105 (km/h)
